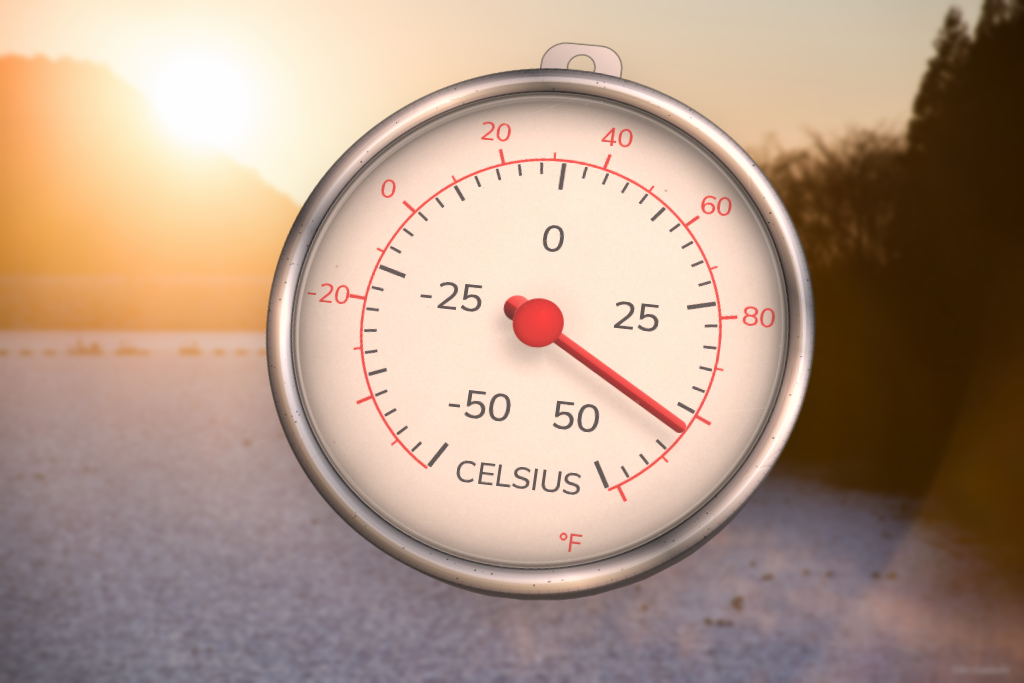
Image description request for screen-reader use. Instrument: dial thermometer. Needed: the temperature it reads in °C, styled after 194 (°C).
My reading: 40 (°C)
